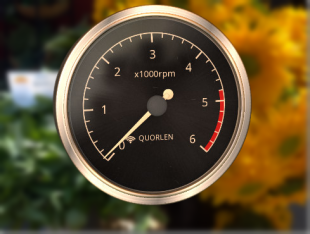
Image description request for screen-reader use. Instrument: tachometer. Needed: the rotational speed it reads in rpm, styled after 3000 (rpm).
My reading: 100 (rpm)
